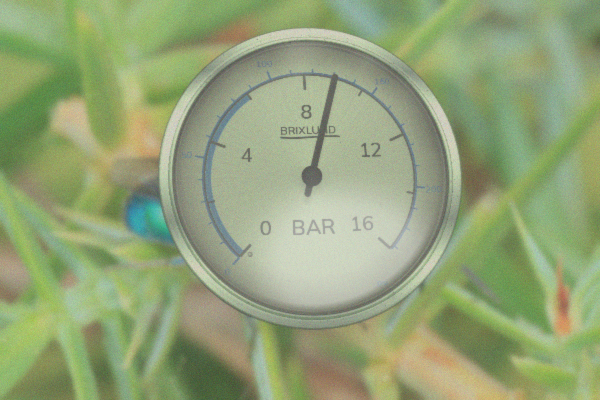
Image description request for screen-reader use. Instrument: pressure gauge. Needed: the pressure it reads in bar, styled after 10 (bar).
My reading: 9 (bar)
